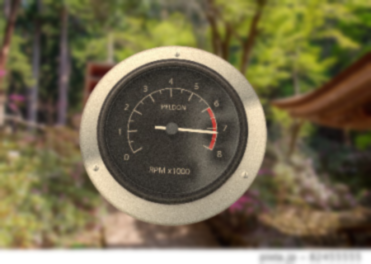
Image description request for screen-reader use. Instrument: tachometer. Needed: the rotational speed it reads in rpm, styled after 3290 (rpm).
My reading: 7250 (rpm)
